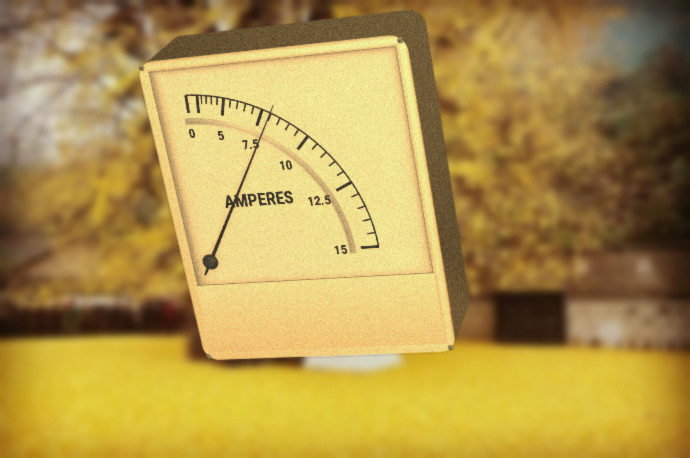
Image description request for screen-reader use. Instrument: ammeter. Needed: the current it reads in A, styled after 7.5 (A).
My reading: 8 (A)
